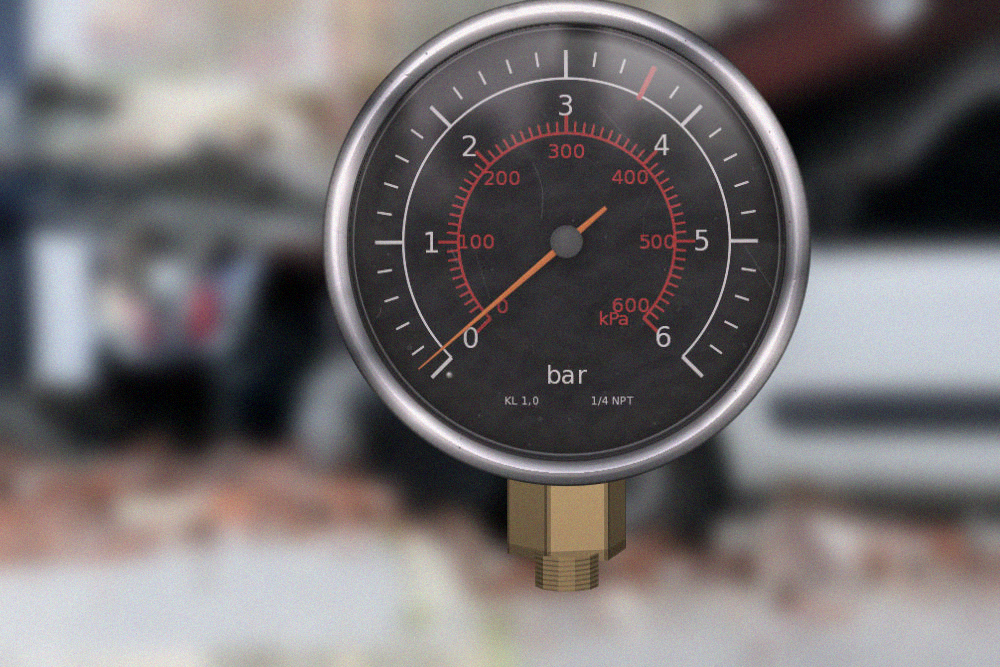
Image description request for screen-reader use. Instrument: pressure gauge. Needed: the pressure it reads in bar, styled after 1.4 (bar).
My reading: 0.1 (bar)
